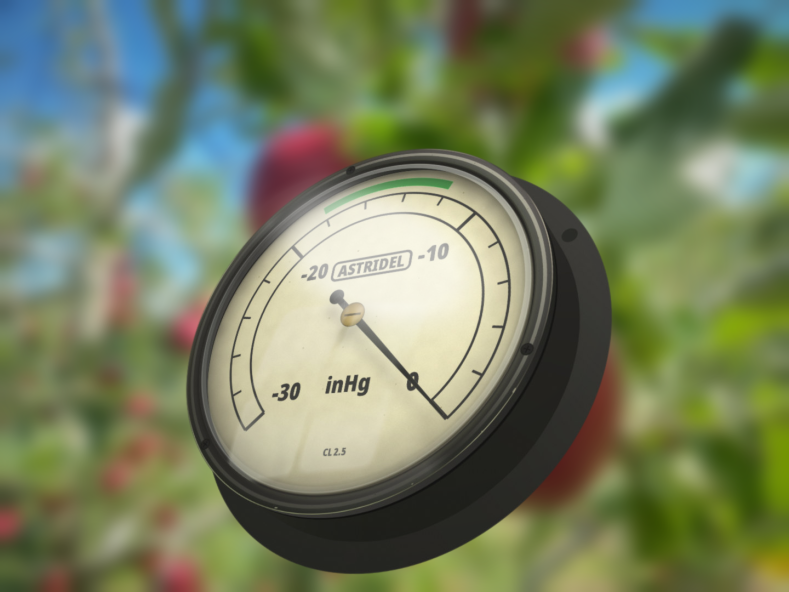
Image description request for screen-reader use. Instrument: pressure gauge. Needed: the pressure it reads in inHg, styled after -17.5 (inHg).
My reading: 0 (inHg)
